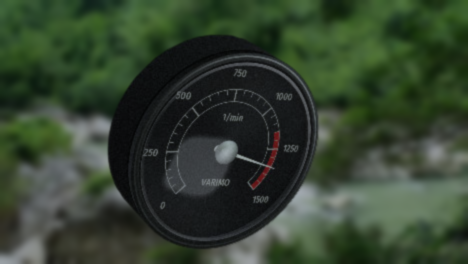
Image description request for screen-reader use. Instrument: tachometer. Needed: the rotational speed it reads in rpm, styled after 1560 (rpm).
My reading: 1350 (rpm)
